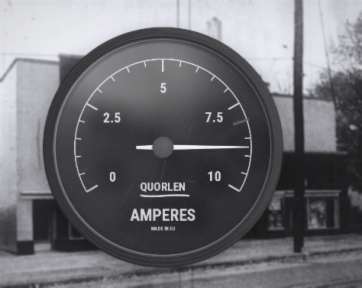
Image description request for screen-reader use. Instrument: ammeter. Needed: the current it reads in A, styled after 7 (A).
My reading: 8.75 (A)
